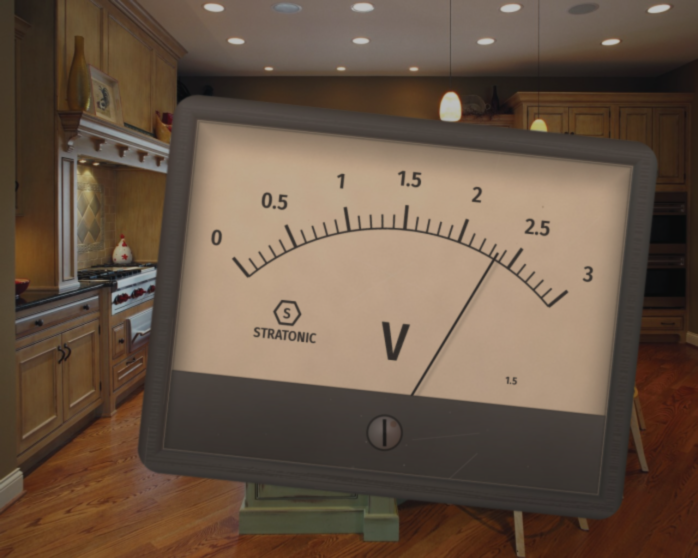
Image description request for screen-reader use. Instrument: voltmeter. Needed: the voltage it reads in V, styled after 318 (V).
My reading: 2.35 (V)
